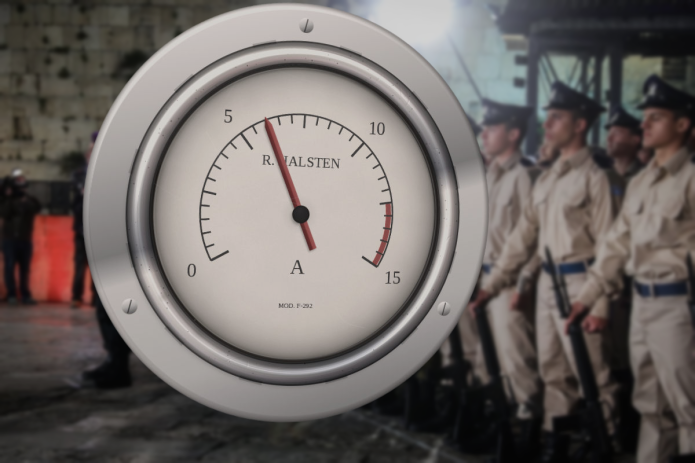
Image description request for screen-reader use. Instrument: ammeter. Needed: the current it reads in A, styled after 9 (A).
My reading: 6 (A)
